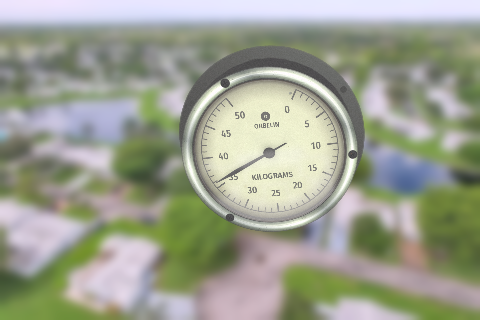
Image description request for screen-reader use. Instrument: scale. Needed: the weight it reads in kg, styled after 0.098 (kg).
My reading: 36 (kg)
